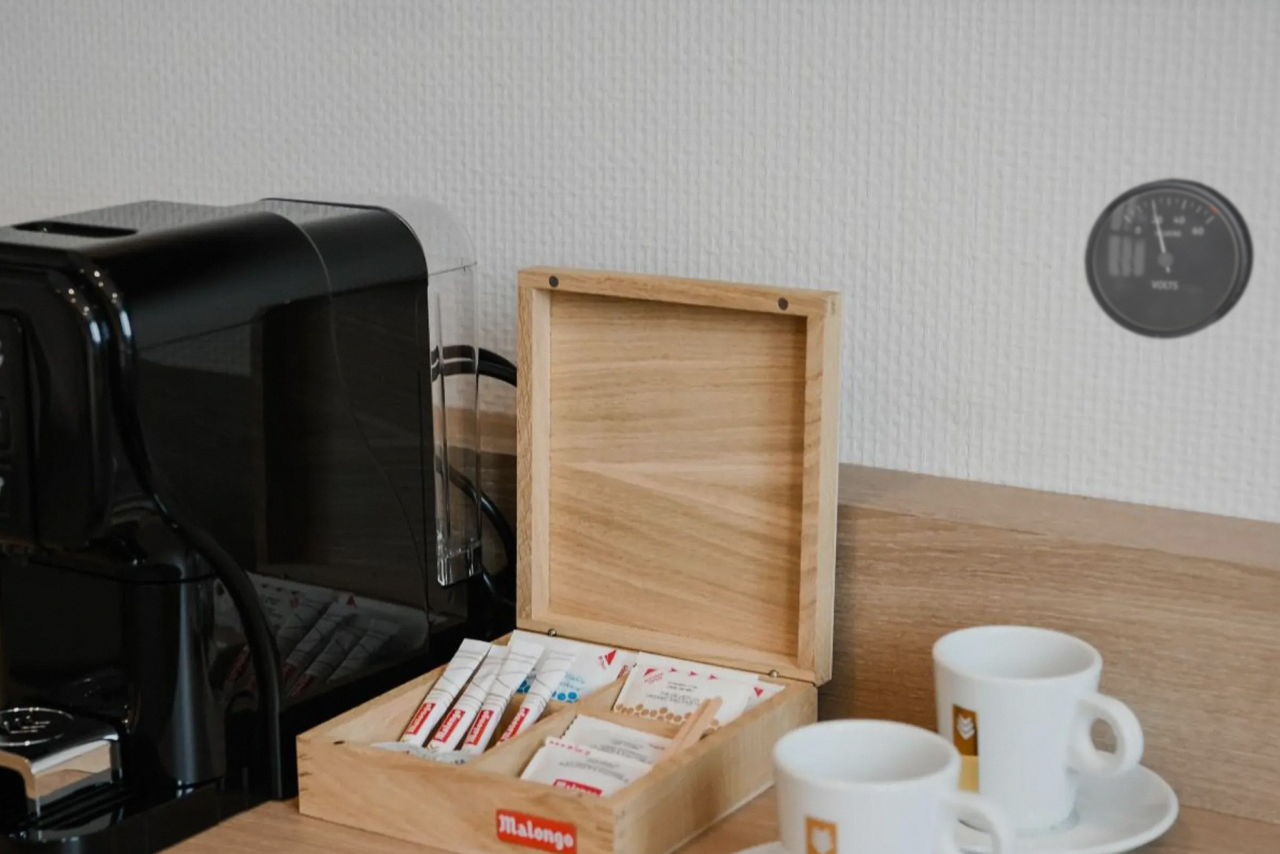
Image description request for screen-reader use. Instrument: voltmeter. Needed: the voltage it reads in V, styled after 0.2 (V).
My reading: 20 (V)
